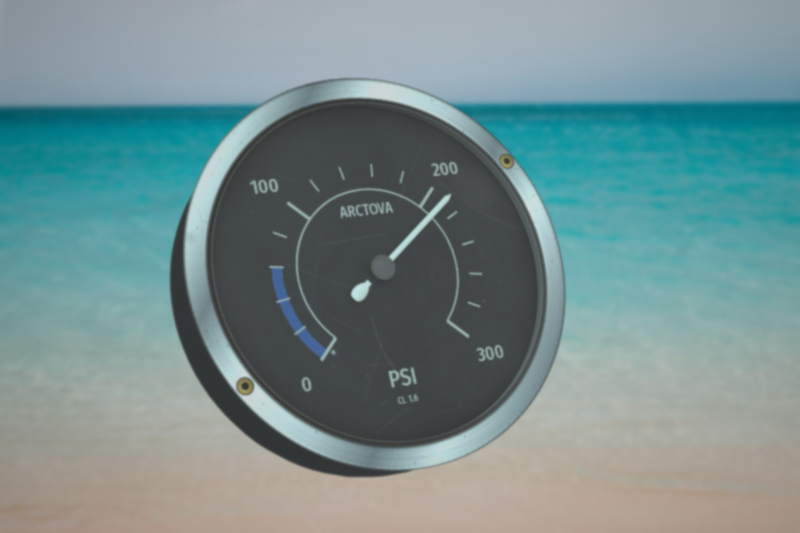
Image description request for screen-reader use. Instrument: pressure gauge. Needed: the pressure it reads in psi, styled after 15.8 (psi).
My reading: 210 (psi)
